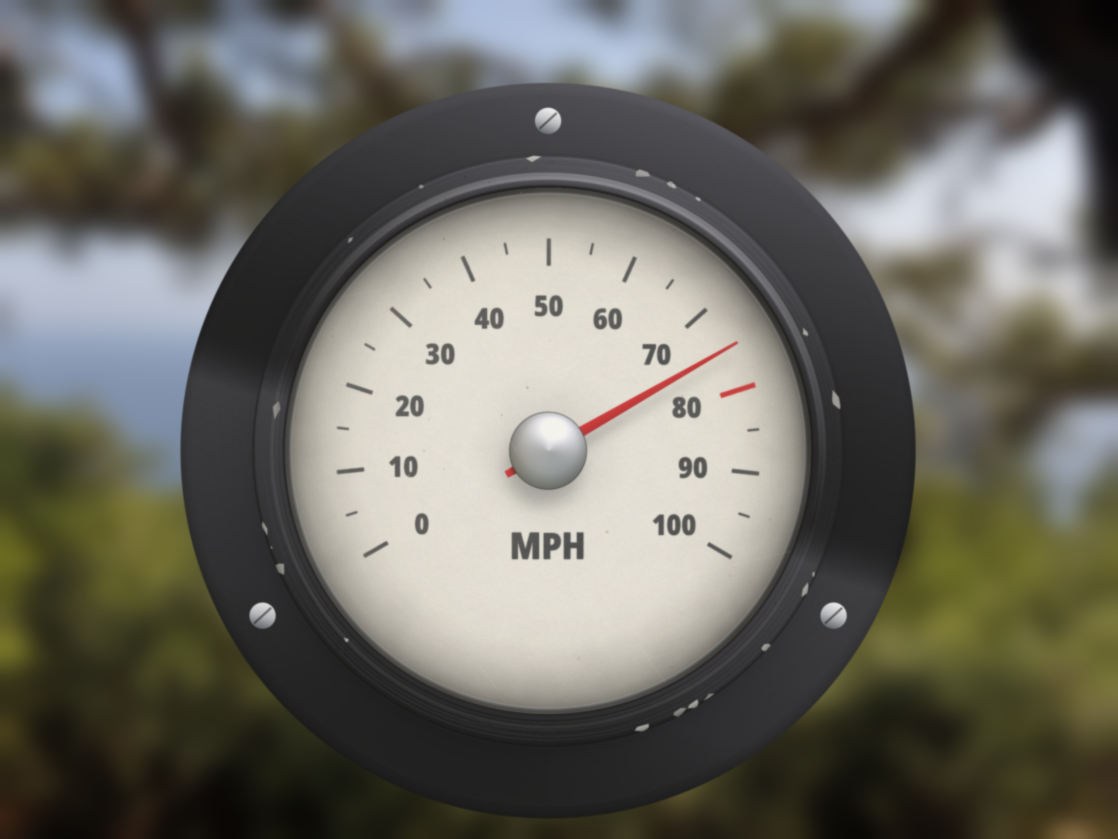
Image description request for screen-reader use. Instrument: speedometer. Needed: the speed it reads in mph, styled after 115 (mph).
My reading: 75 (mph)
